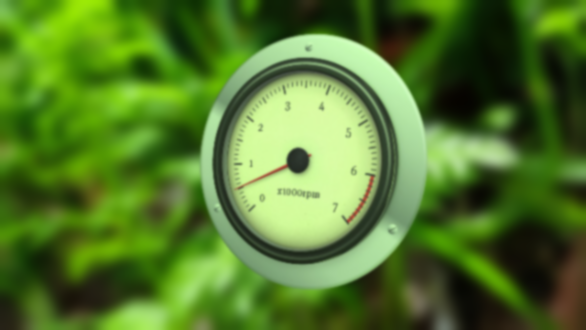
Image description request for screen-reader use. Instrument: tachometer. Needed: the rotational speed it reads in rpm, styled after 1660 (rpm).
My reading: 500 (rpm)
